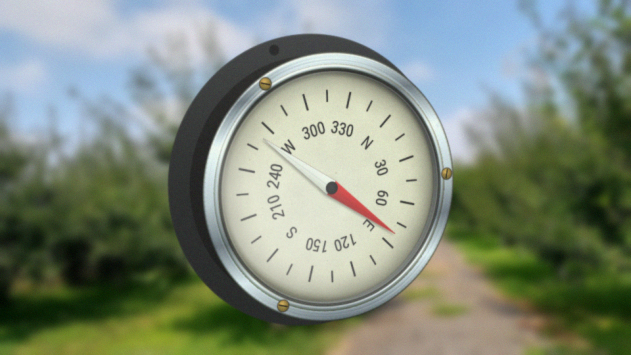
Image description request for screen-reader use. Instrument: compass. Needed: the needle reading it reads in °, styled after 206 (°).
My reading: 82.5 (°)
